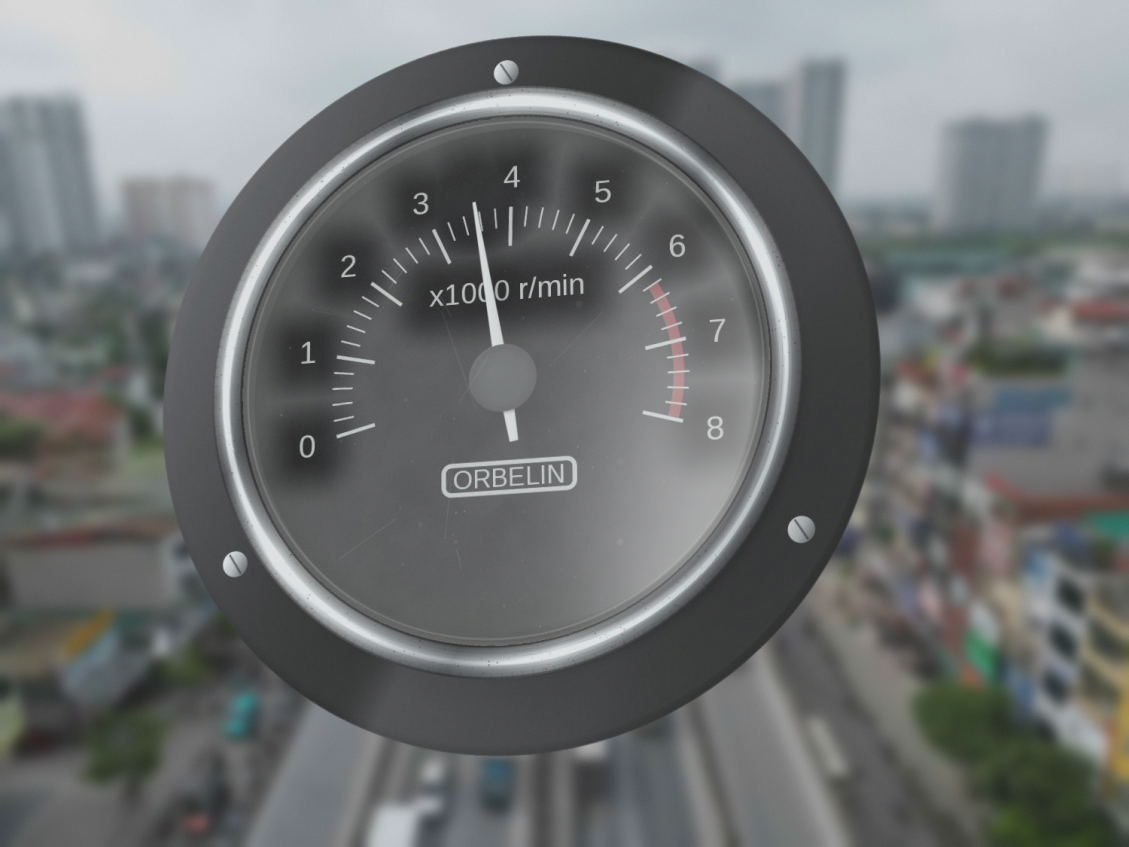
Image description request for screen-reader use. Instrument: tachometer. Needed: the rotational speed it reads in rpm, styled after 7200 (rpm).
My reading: 3600 (rpm)
